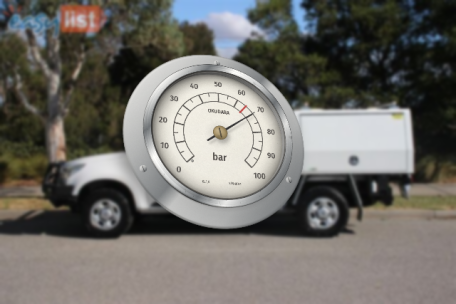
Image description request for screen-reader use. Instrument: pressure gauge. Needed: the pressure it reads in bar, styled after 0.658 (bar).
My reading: 70 (bar)
